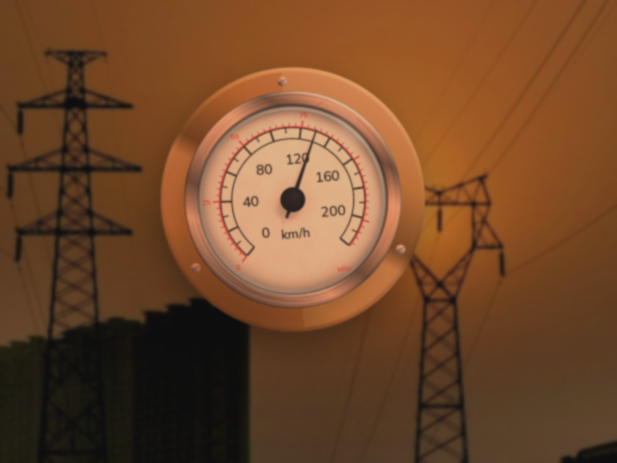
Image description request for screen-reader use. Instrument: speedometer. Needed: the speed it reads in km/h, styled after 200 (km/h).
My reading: 130 (km/h)
